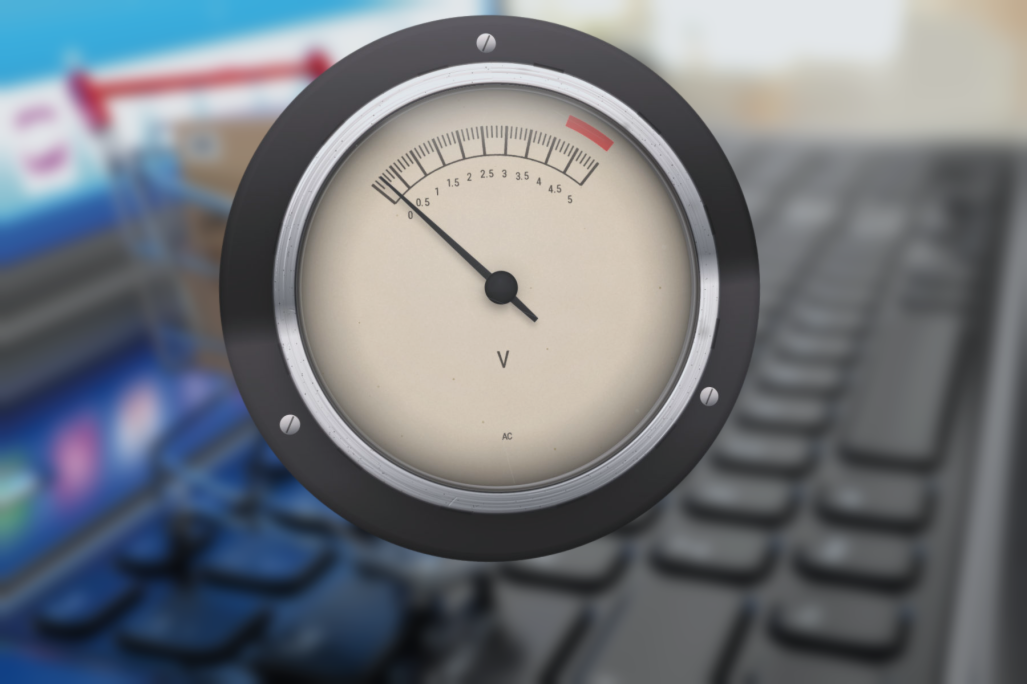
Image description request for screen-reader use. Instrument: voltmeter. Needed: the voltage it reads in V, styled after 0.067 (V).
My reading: 0.2 (V)
